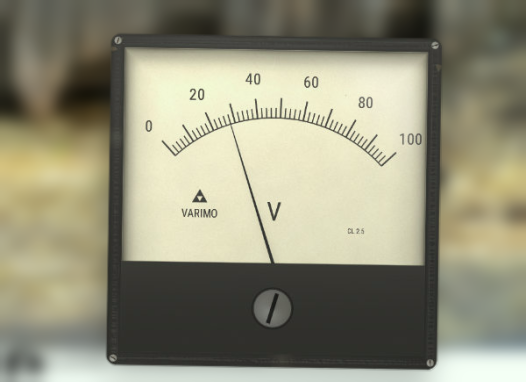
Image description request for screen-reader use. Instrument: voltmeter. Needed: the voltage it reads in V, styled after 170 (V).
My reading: 28 (V)
